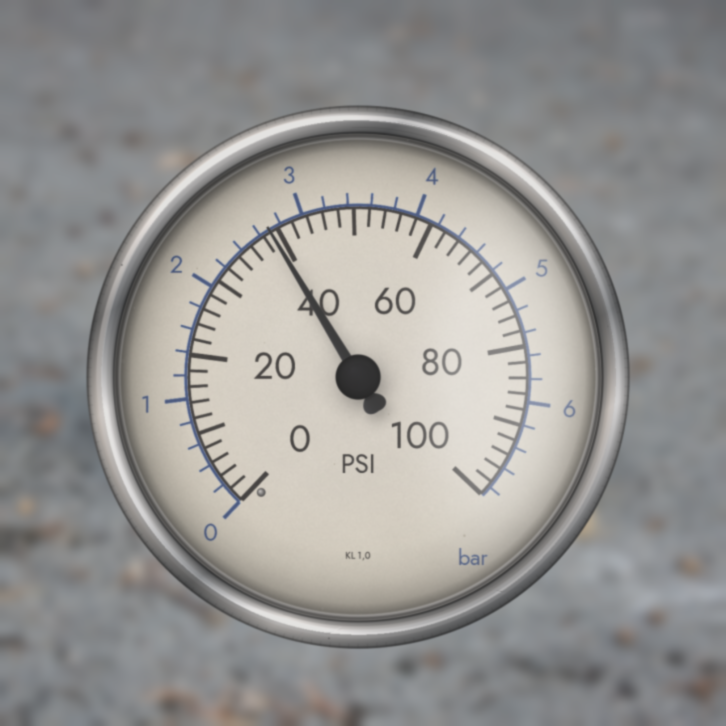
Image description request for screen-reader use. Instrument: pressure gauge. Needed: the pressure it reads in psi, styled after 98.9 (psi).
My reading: 39 (psi)
